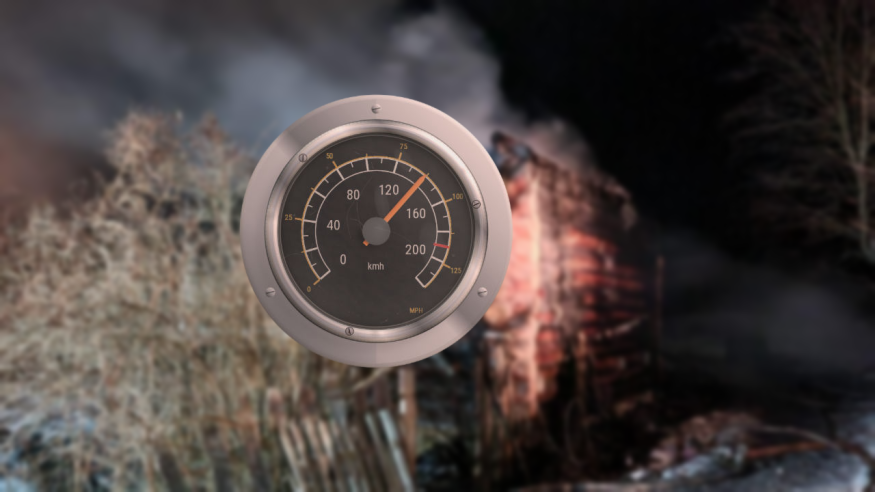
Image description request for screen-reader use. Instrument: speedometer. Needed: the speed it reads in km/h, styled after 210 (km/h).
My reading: 140 (km/h)
